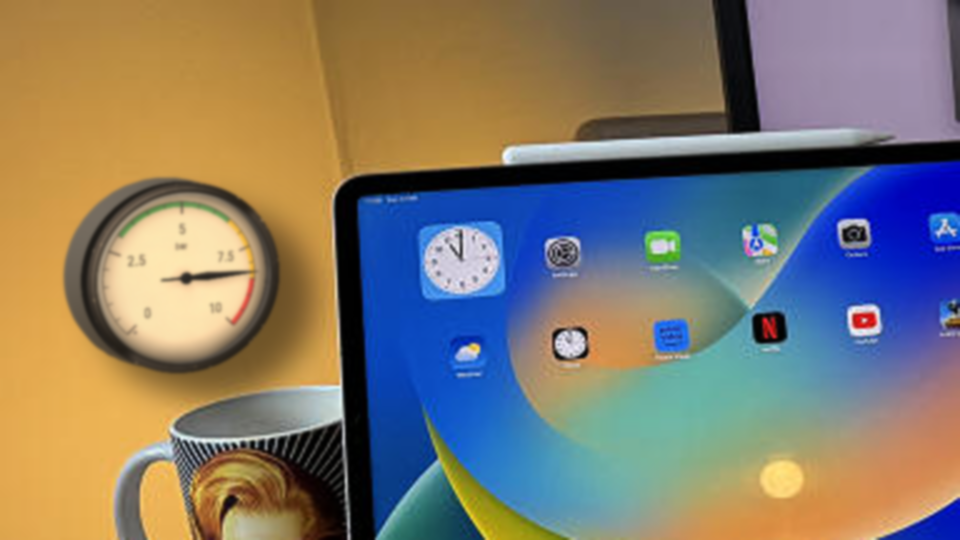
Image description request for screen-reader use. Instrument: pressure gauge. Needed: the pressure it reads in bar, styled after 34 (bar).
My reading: 8.25 (bar)
